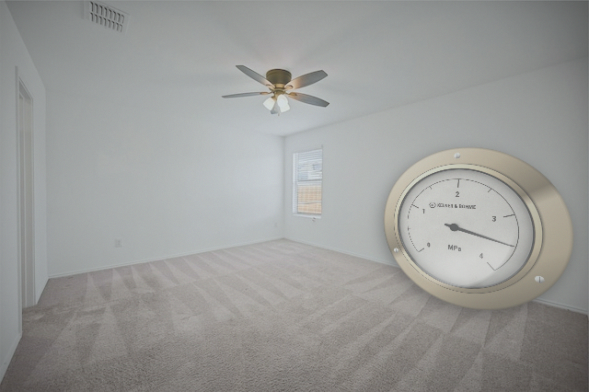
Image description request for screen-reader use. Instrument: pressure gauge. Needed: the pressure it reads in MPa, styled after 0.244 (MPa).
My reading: 3.5 (MPa)
